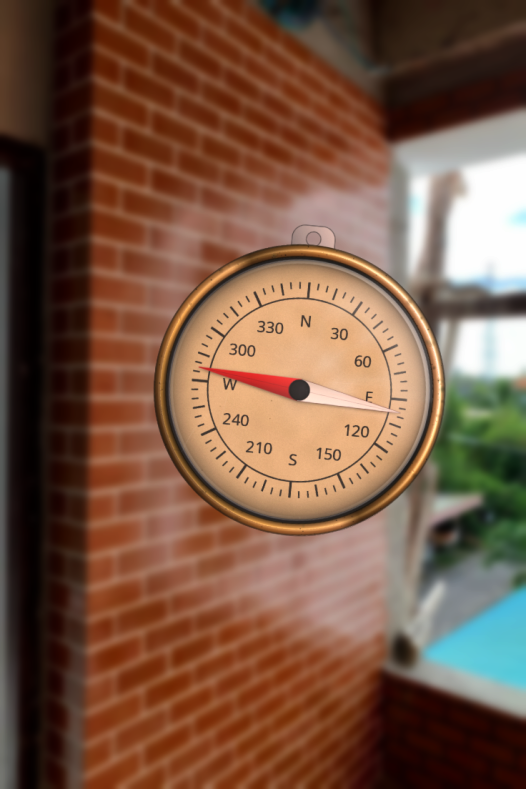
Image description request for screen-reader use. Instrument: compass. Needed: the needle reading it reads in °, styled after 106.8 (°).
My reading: 277.5 (°)
